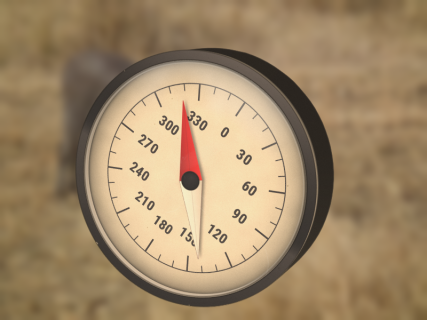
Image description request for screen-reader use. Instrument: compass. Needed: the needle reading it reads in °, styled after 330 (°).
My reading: 320 (°)
